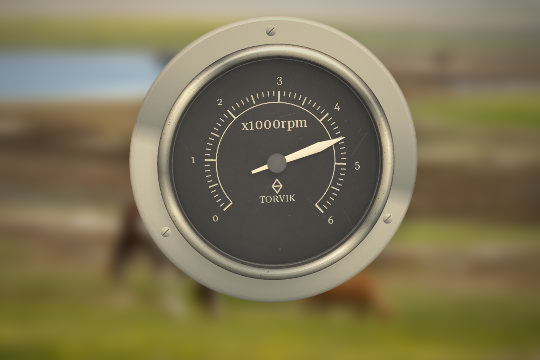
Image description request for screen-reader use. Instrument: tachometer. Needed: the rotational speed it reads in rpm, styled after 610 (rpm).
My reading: 4500 (rpm)
